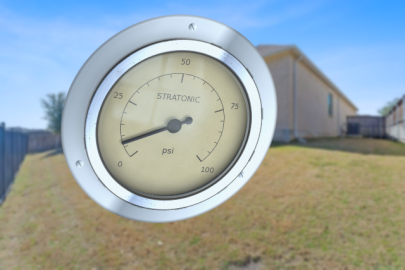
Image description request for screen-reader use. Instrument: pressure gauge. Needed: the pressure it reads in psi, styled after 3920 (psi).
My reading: 7.5 (psi)
